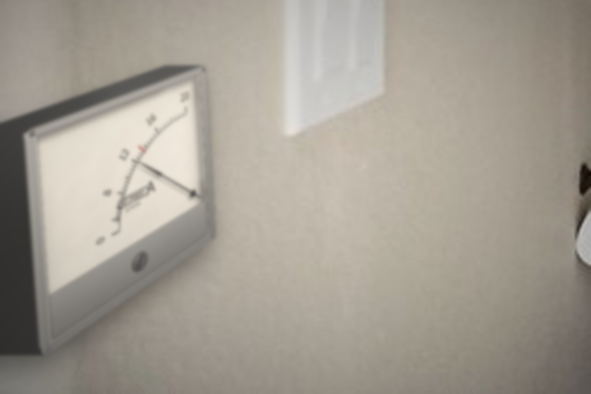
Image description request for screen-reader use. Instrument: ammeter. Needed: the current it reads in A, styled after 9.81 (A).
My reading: 12 (A)
